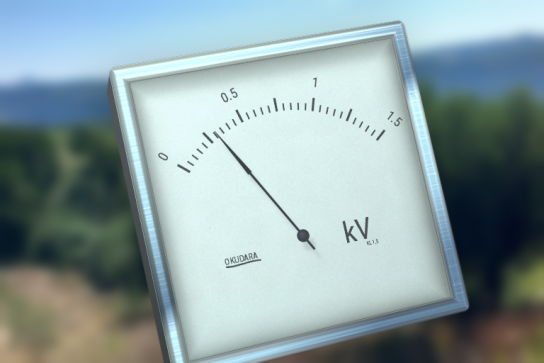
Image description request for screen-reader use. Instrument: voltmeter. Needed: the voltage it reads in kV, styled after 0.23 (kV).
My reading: 0.3 (kV)
